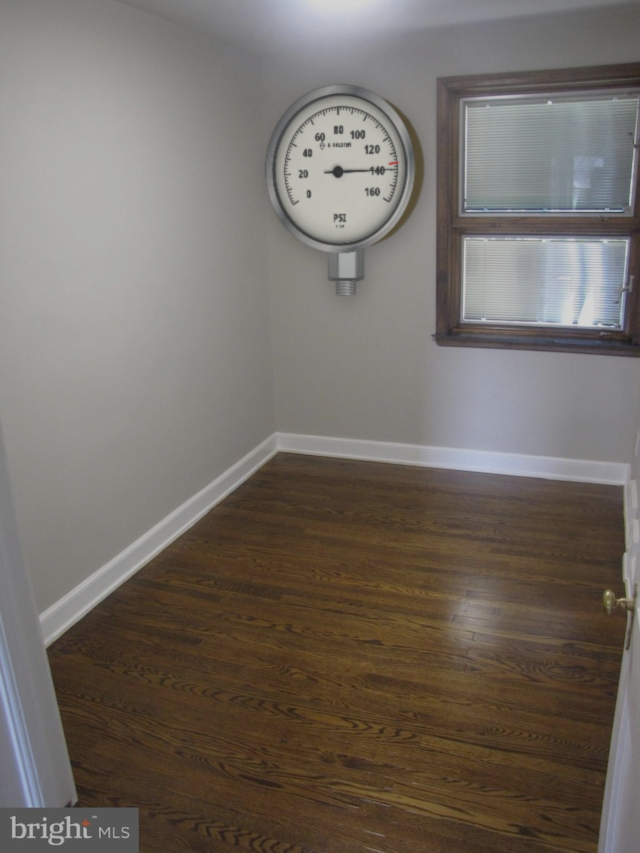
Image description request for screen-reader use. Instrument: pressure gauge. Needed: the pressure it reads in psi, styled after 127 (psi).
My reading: 140 (psi)
